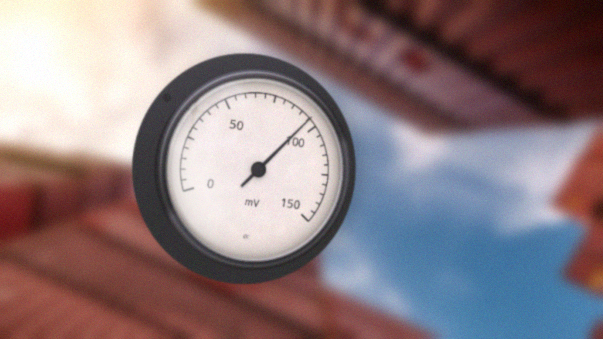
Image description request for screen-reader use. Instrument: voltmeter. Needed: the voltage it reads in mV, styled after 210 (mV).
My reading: 95 (mV)
